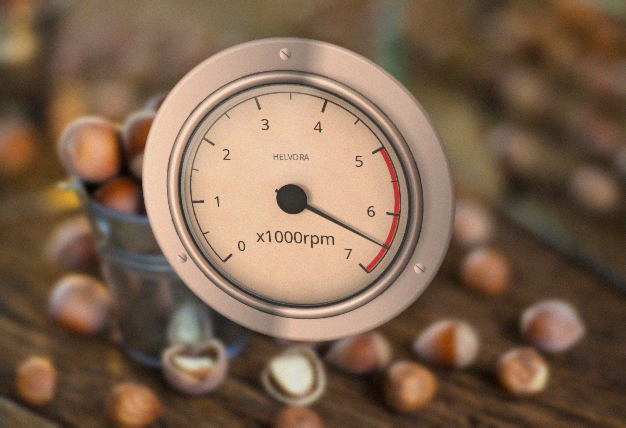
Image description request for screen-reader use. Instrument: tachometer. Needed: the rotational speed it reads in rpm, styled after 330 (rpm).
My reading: 6500 (rpm)
